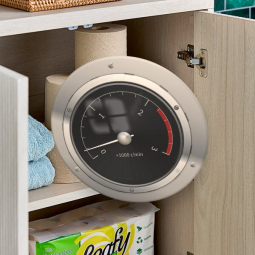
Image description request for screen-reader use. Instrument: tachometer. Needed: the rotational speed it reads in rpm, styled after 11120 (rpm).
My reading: 200 (rpm)
